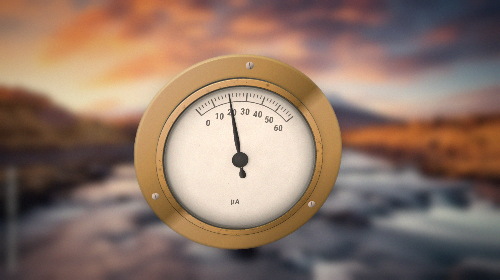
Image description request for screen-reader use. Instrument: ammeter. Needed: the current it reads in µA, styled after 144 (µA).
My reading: 20 (µA)
